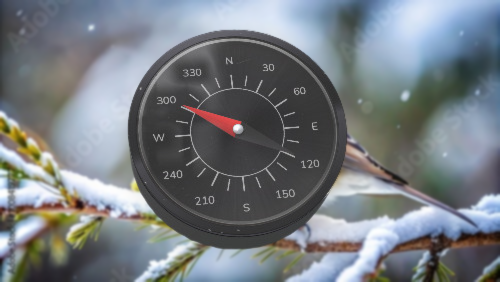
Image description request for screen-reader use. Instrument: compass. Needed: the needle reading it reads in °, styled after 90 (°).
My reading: 300 (°)
